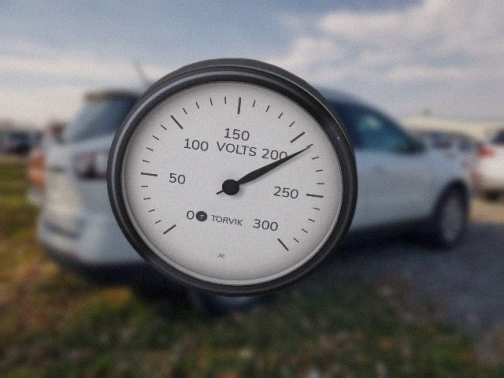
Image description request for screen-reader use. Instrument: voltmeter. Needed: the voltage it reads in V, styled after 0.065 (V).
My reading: 210 (V)
